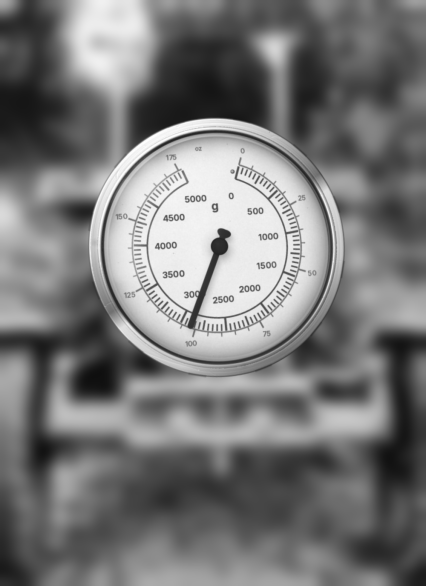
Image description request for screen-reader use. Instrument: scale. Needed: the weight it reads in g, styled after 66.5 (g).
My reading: 2900 (g)
